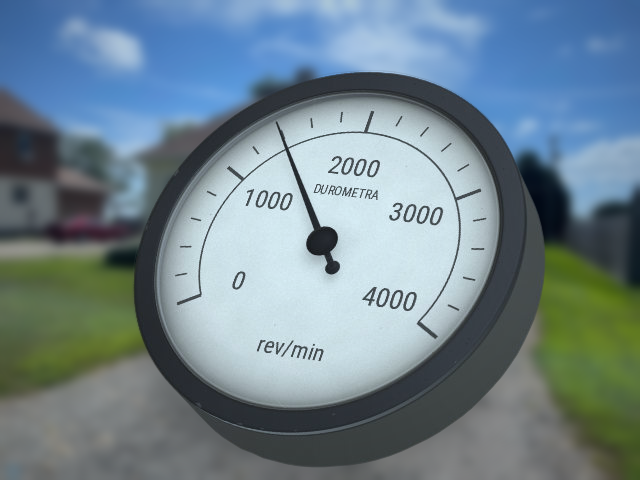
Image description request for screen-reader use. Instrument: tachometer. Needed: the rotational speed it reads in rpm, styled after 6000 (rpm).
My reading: 1400 (rpm)
